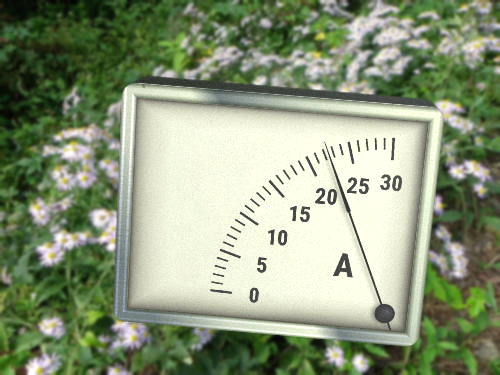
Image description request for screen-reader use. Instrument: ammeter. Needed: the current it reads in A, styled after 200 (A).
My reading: 22.5 (A)
